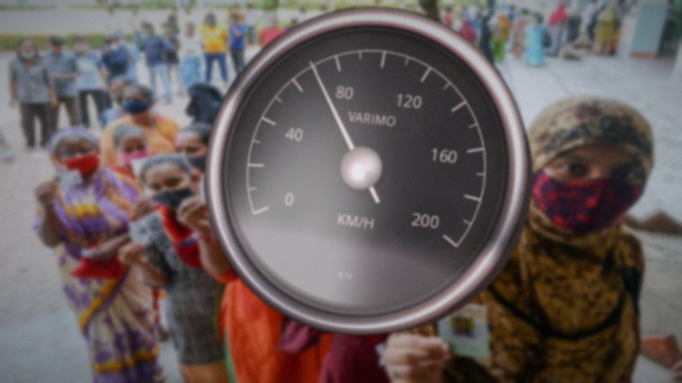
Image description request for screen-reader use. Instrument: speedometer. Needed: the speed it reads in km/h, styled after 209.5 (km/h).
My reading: 70 (km/h)
